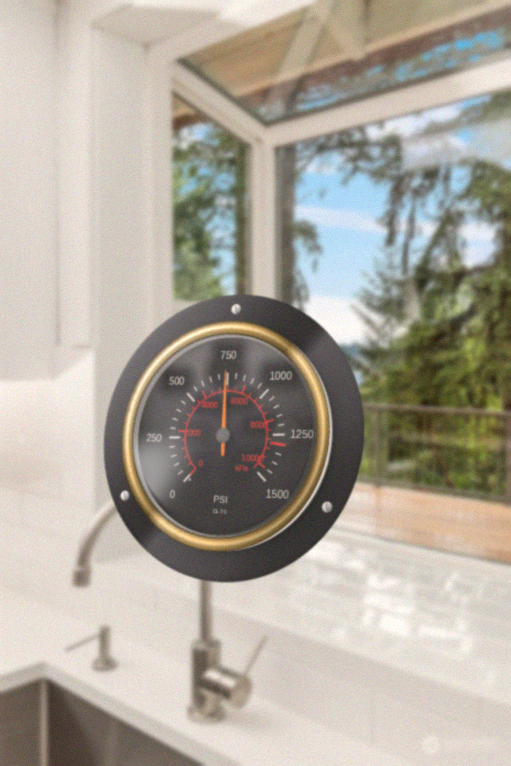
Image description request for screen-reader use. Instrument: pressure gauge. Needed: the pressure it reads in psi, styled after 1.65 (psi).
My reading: 750 (psi)
